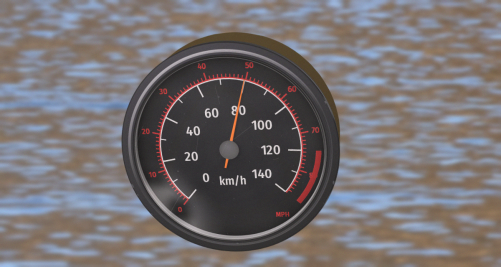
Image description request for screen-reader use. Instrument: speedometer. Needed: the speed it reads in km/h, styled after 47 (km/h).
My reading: 80 (km/h)
